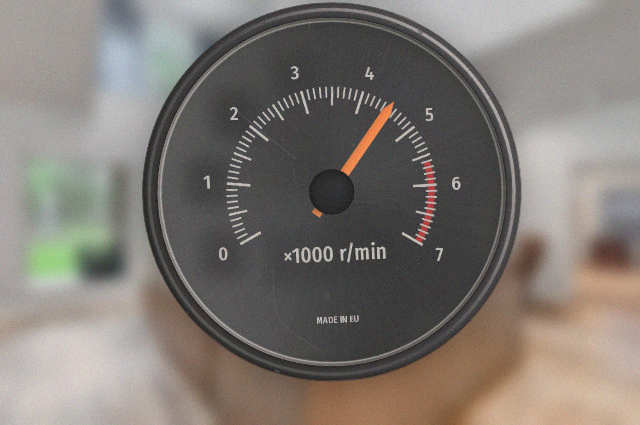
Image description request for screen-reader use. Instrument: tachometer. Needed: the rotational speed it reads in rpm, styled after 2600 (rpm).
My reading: 4500 (rpm)
